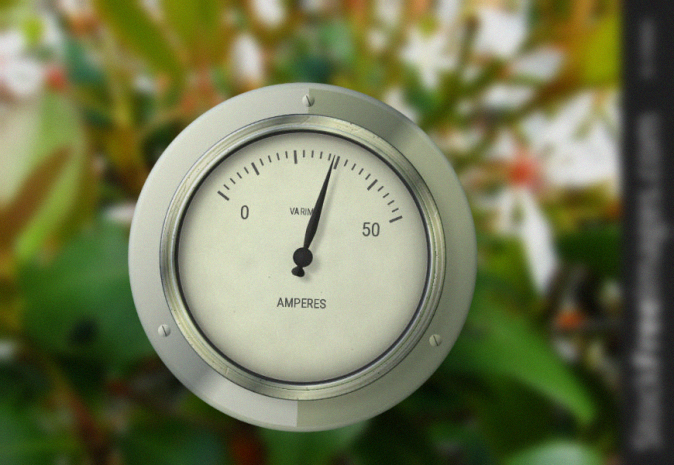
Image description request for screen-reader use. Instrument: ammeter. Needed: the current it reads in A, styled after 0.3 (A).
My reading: 29 (A)
